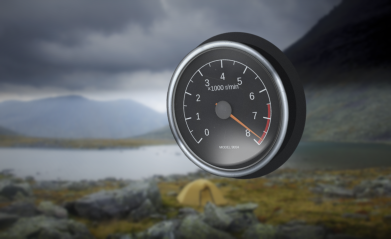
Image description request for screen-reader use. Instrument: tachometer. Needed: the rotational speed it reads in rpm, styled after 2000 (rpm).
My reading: 7750 (rpm)
